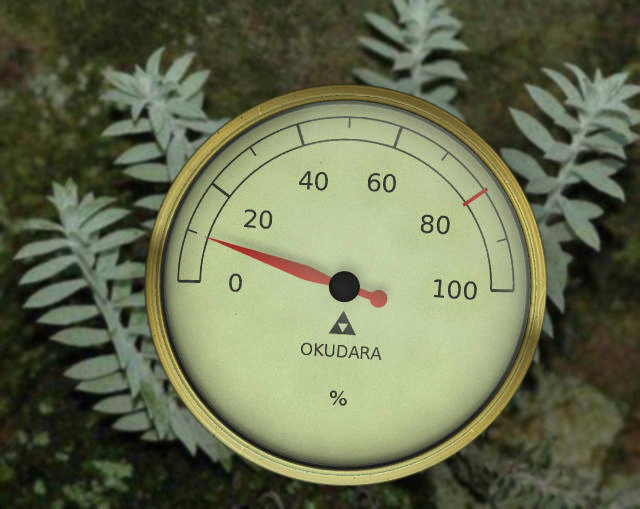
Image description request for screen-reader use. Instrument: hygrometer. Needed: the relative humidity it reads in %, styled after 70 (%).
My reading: 10 (%)
